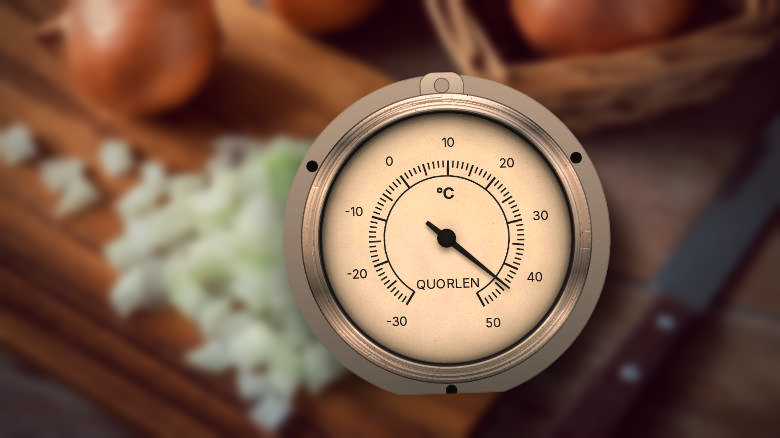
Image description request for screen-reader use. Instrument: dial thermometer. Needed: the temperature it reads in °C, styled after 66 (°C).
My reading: 44 (°C)
